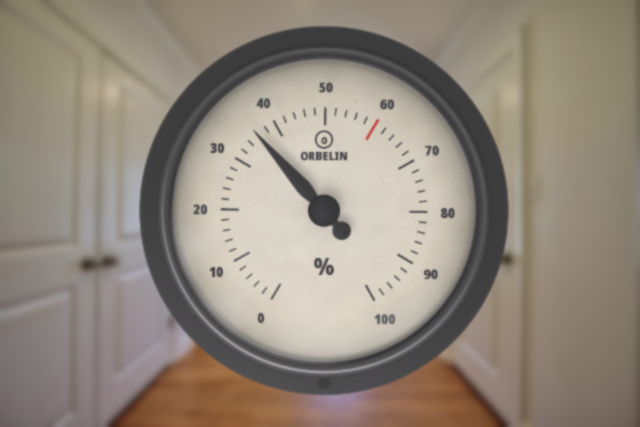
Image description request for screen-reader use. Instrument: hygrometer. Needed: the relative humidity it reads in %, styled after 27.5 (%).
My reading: 36 (%)
